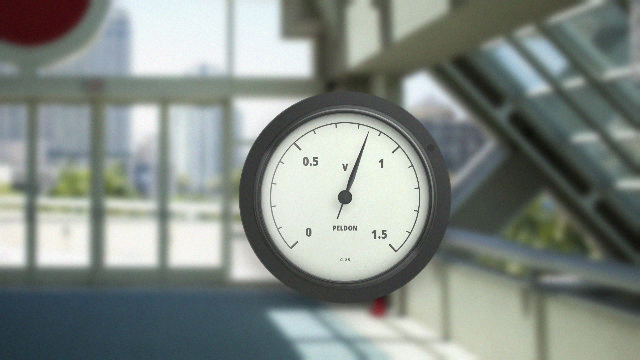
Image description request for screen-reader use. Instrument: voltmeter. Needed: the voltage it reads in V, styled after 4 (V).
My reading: 0.85 (V)
